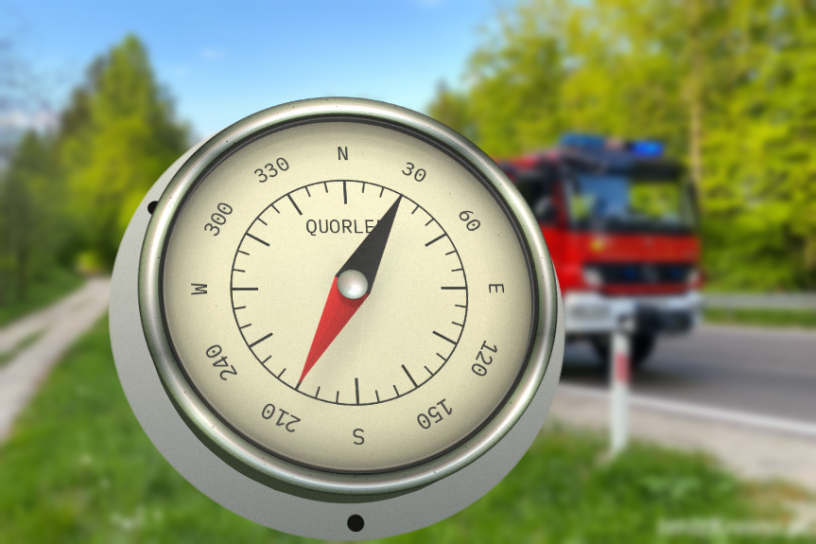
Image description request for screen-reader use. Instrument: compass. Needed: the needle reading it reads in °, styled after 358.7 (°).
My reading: 210 (°)
